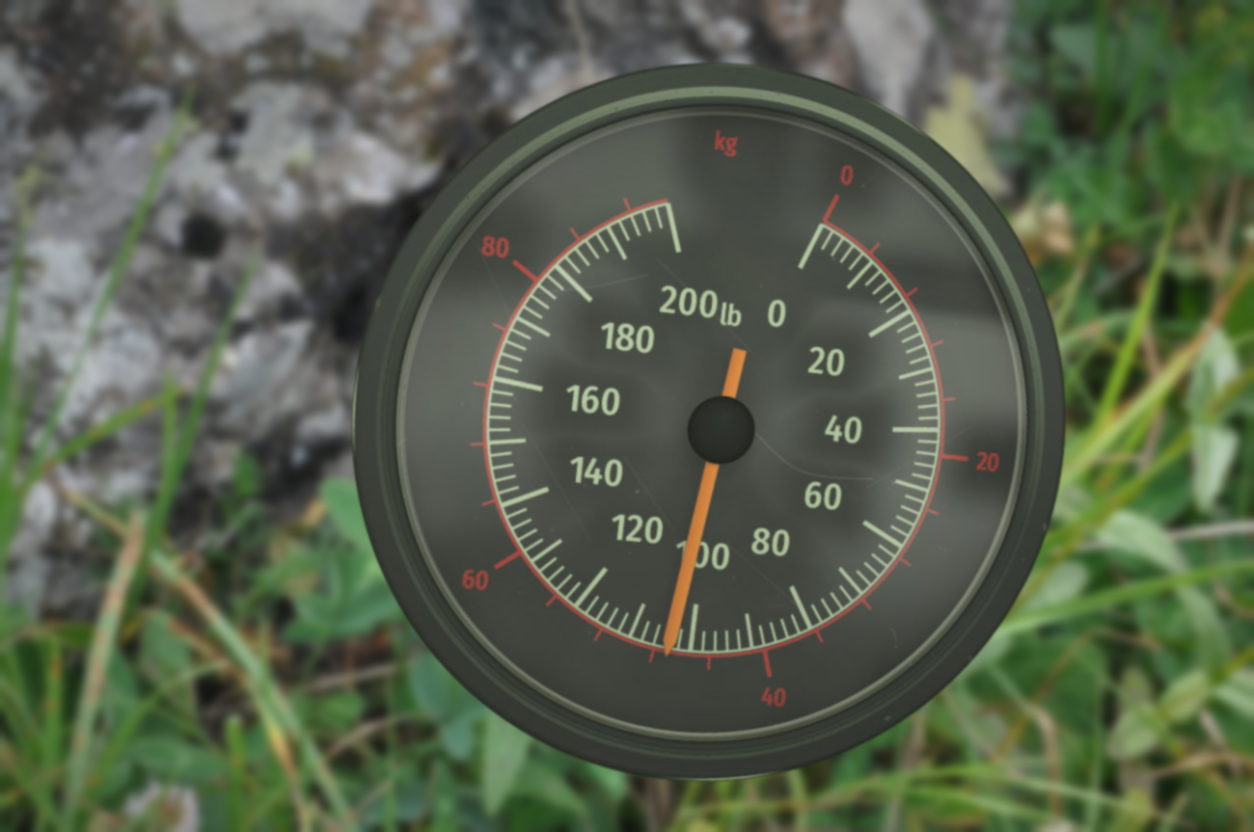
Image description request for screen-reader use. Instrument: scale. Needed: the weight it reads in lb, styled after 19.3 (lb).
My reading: 104 (lb)
